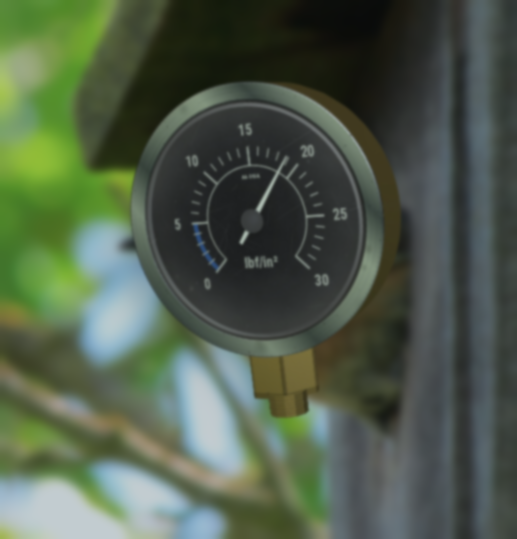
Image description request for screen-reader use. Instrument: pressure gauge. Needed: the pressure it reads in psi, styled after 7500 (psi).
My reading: 19 (psi)
